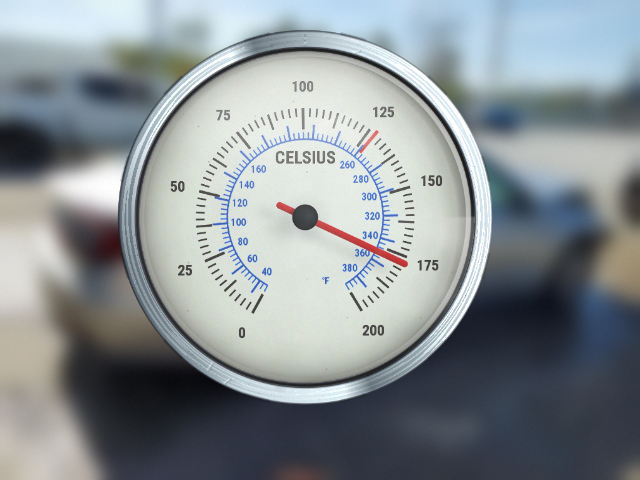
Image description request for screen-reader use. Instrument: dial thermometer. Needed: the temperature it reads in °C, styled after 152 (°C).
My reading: 177.5 (°C)
